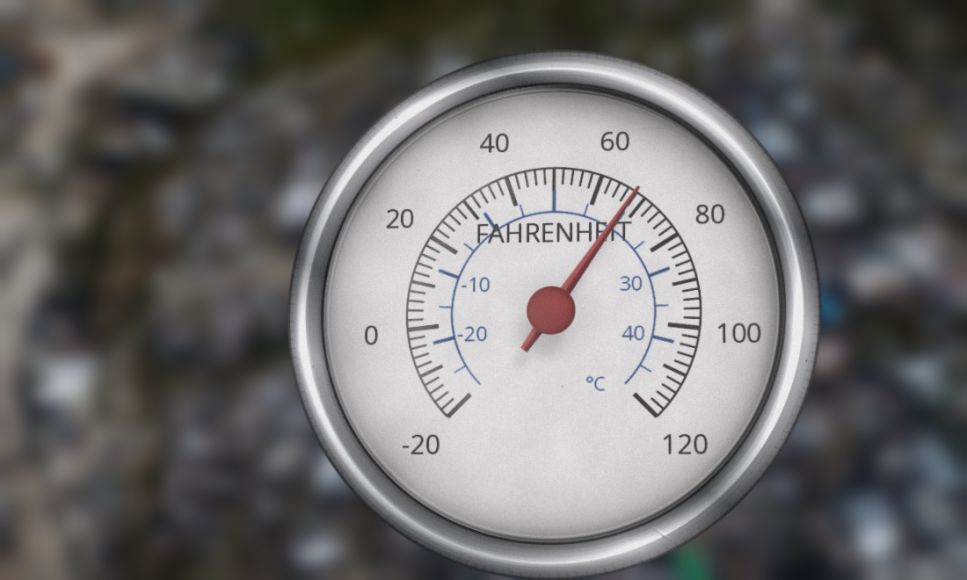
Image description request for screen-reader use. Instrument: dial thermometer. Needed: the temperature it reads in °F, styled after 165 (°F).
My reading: 68 (°F)
